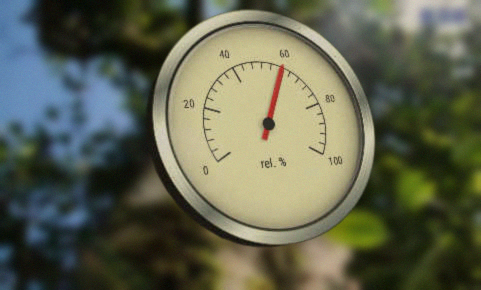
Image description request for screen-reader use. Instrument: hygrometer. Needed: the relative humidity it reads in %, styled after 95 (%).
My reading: 60 (%)
